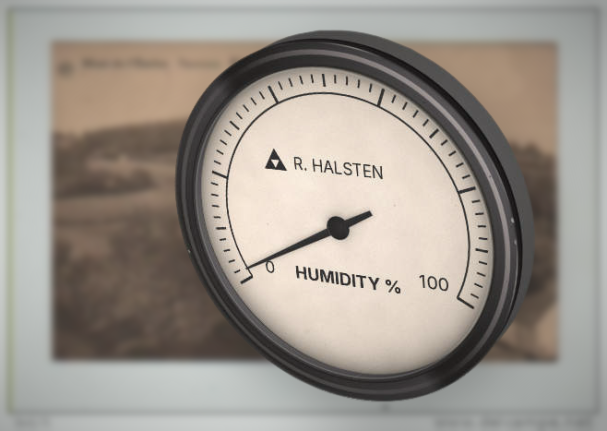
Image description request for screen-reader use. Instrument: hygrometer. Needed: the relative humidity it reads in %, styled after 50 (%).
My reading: 2 (%)
